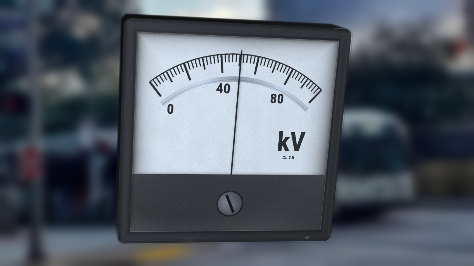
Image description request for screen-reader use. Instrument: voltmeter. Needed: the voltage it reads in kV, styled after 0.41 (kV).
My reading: 50 (kV)
